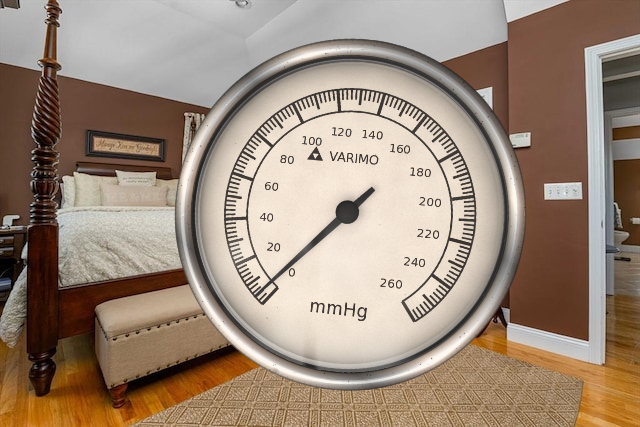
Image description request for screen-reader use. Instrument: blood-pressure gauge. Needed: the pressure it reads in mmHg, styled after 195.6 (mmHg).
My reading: 4 (mmHg)
